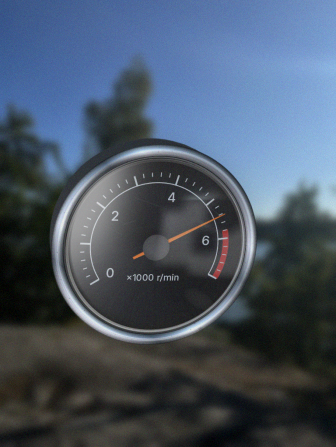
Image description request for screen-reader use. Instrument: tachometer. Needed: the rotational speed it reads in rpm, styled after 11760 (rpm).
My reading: 5400 (rpm)
